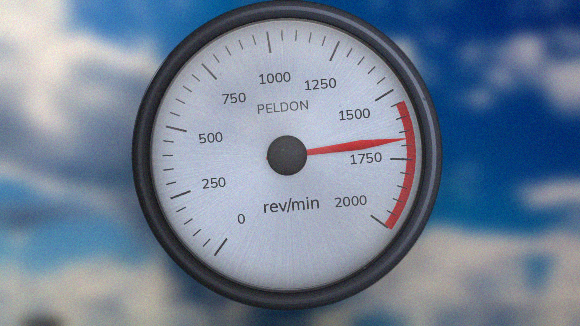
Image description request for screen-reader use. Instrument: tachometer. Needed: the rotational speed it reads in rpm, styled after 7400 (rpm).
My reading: 1675 (rpm)
